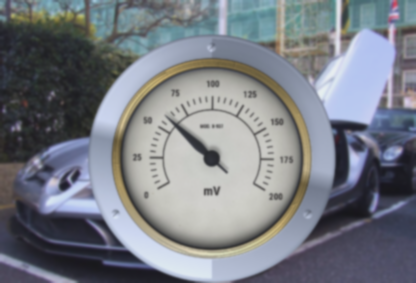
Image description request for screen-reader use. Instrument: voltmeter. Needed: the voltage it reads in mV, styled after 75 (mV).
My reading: 60 (mV)
